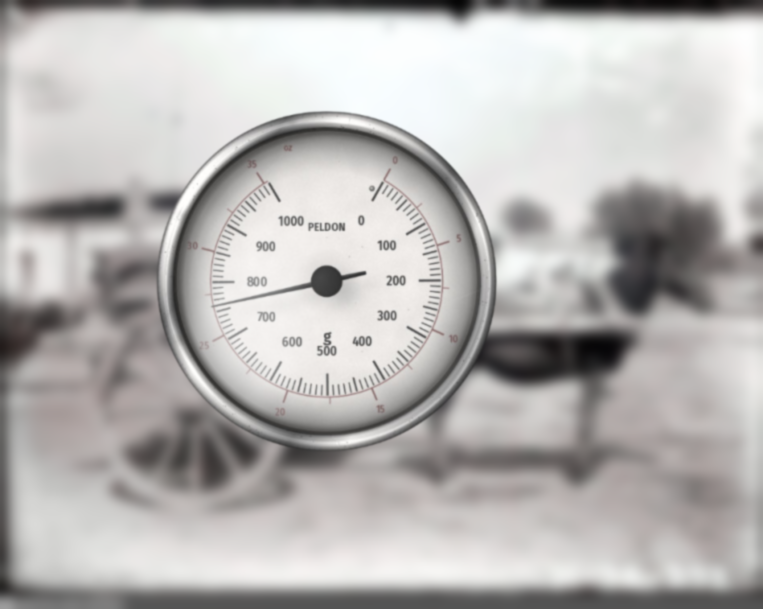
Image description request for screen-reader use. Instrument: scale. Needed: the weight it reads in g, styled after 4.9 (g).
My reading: 760 (g)
